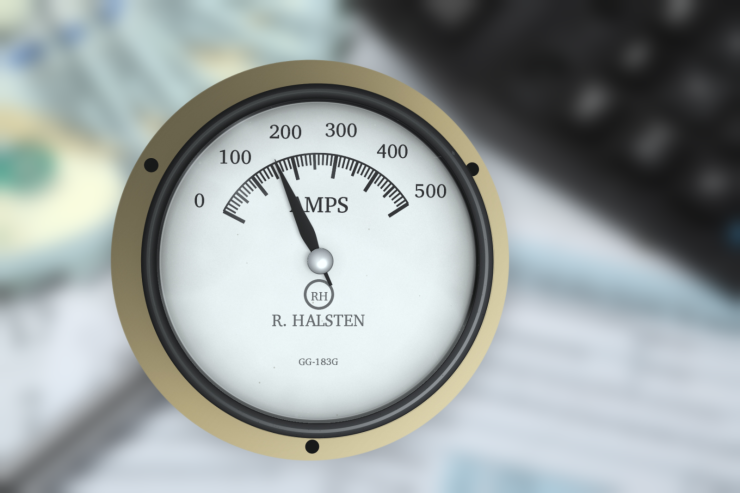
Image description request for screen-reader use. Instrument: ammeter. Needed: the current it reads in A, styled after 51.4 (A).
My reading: 160 (A)
